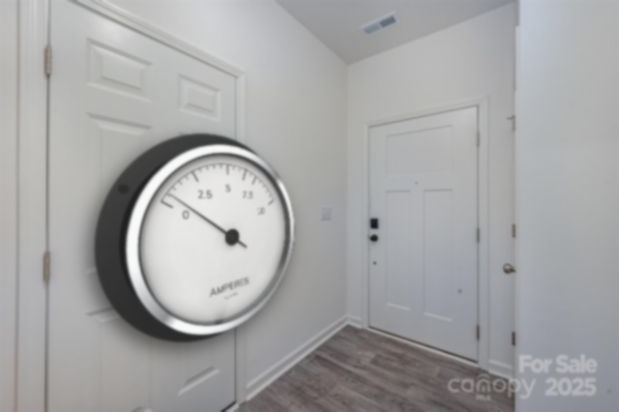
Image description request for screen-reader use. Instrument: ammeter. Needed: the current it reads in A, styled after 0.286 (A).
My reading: 0.5 (A)
